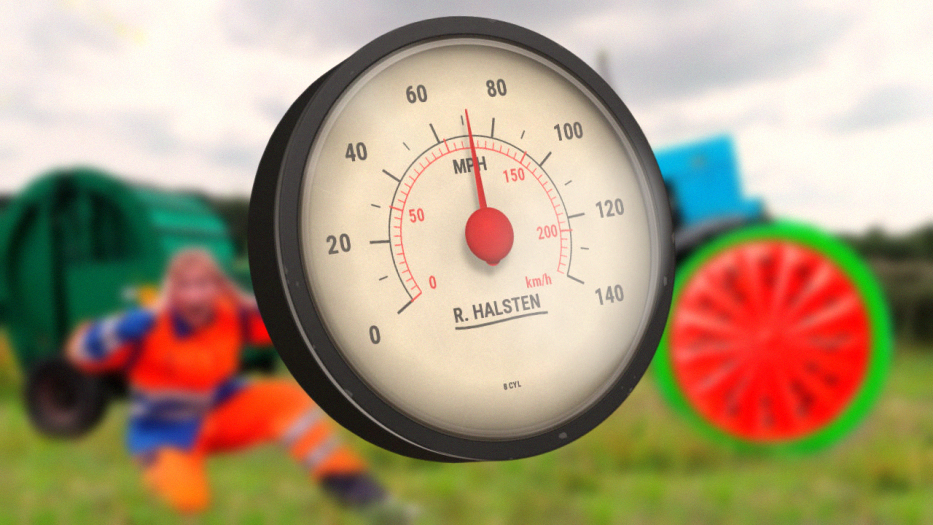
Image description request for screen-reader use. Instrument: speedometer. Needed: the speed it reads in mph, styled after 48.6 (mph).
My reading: 70 (mph)
